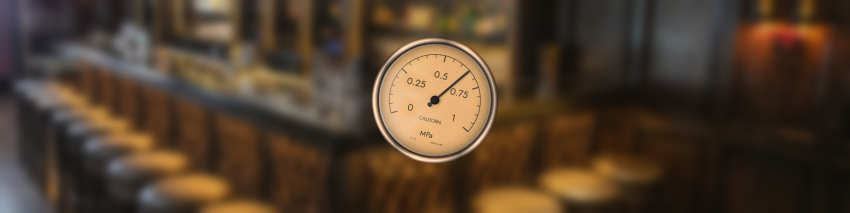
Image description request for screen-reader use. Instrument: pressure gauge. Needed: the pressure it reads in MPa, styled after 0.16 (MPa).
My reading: 0.65 (MPa)
